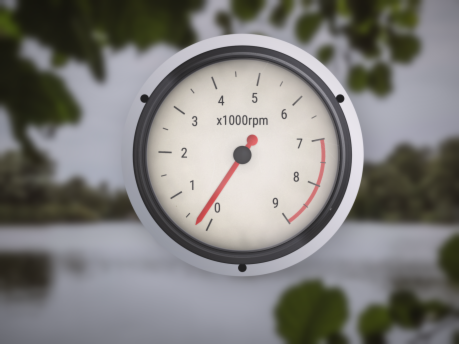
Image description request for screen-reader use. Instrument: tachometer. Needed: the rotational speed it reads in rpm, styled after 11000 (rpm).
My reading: 250 (rpm)
